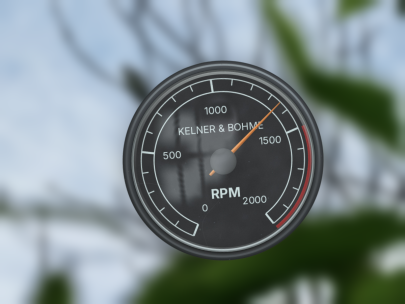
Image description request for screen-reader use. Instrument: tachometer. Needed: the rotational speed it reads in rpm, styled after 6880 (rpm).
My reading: 1350 (rpm)
